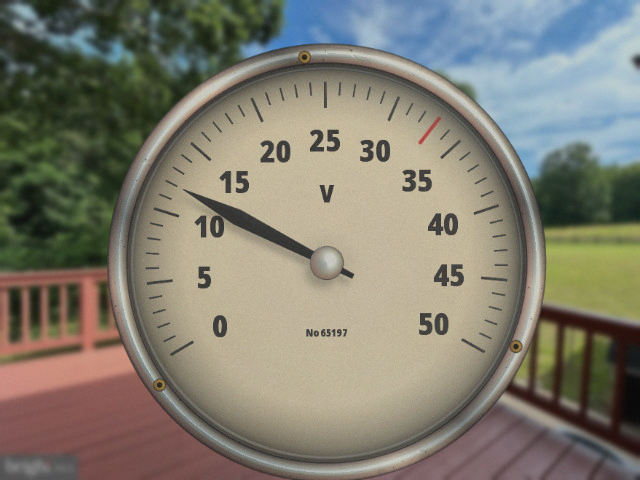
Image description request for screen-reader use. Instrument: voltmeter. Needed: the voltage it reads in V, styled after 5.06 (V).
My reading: 12 (V)
